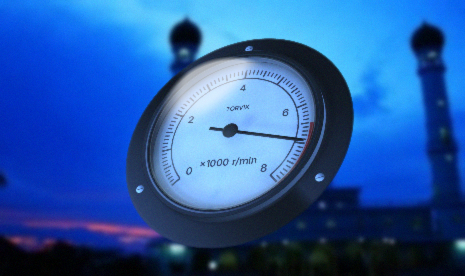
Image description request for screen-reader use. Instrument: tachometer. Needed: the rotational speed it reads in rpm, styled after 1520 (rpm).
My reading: 7000 (rpm)
